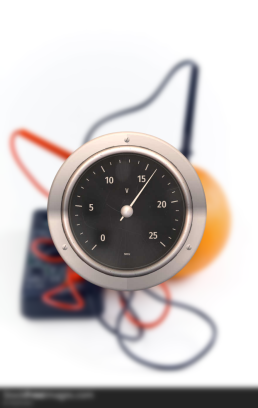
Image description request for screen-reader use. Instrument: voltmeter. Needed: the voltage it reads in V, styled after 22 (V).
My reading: 16 (V)
